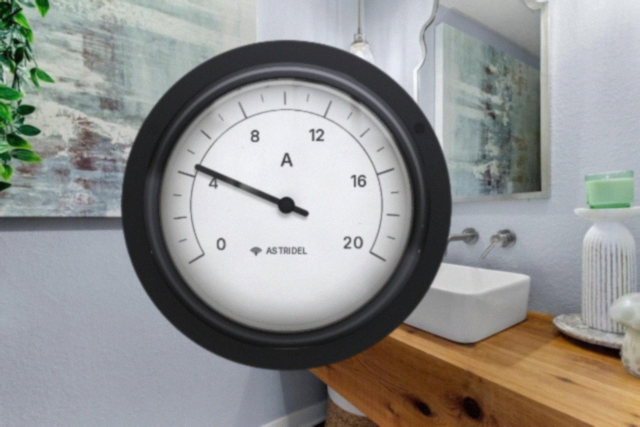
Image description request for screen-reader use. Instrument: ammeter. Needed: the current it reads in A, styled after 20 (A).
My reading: 4.5 (A)
